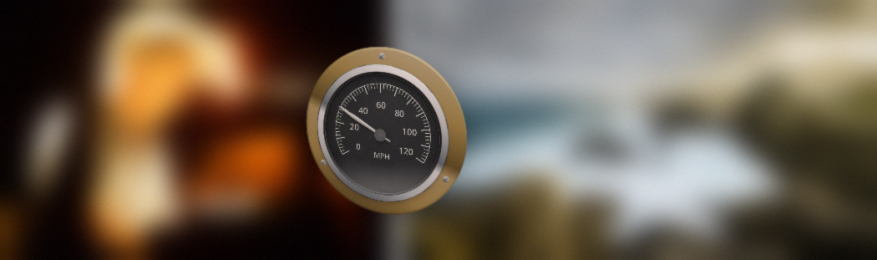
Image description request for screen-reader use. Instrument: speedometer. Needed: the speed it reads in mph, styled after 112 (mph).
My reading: 30 (mph)
